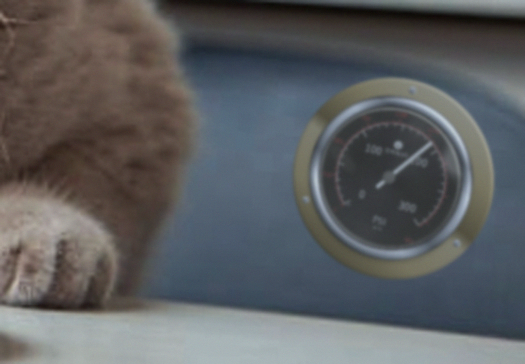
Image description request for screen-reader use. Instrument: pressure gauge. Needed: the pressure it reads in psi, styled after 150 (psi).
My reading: 190 (psi)
